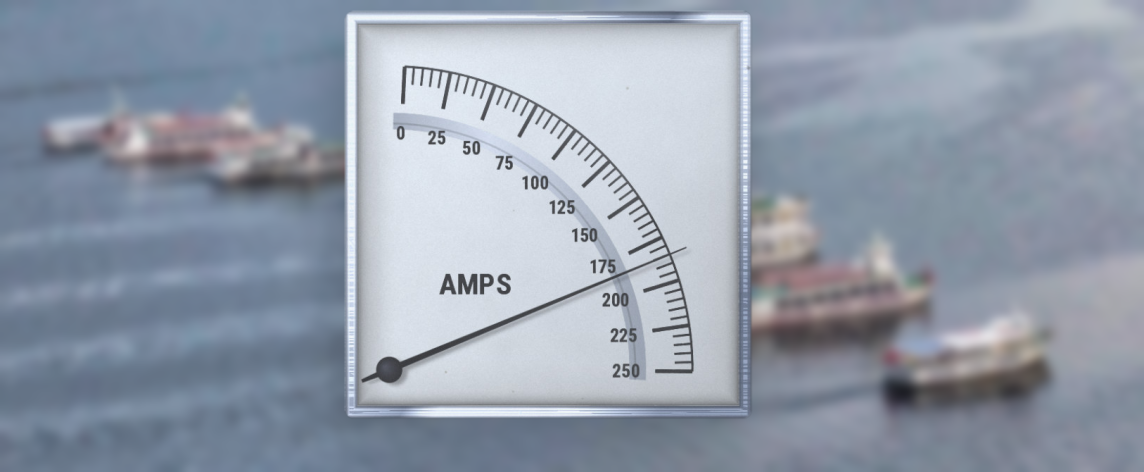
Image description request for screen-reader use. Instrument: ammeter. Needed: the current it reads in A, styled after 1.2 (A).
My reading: 185 (A)
